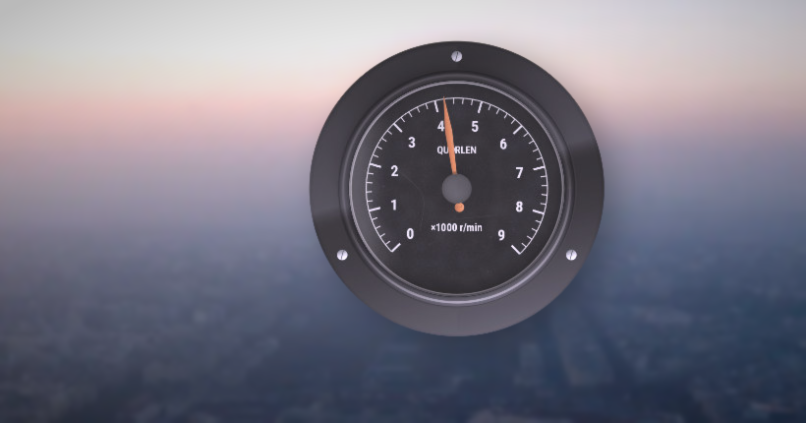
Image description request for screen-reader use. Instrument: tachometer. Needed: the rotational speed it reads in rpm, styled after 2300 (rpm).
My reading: 4200 (rpm)
